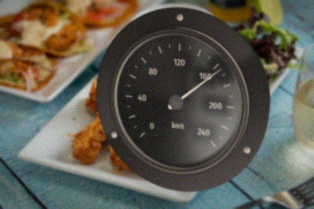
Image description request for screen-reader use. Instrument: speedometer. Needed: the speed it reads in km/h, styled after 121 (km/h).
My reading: 165 (km/h)
